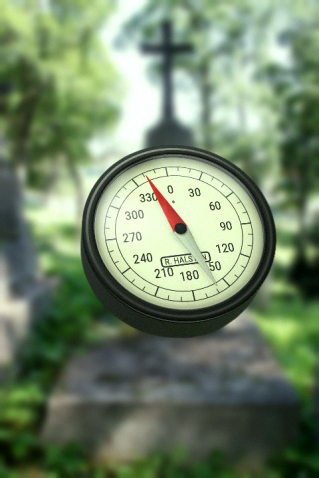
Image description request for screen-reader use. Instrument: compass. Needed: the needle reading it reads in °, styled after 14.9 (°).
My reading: 340 (°)
